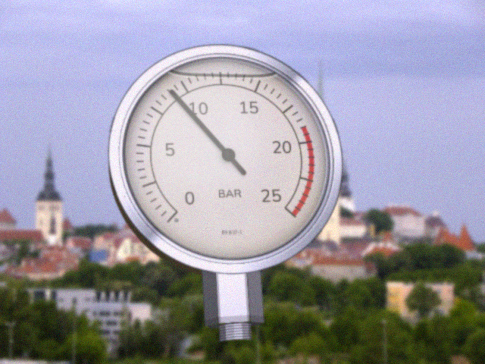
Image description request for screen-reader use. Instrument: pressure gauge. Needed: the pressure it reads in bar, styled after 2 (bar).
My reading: 9 (bar)
